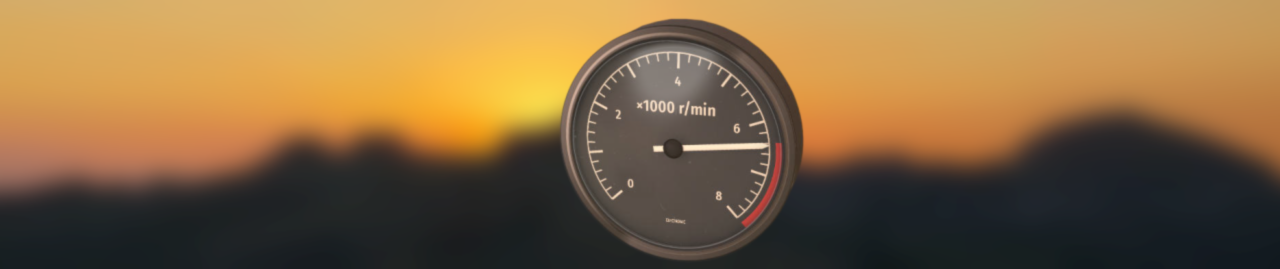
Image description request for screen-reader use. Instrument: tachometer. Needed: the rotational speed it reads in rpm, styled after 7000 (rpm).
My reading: 6400 (rpm)
